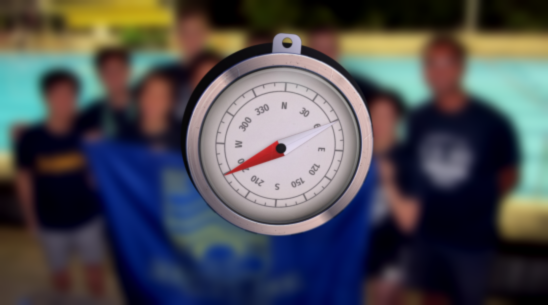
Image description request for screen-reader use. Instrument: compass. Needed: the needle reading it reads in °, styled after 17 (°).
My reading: 240 (°)
